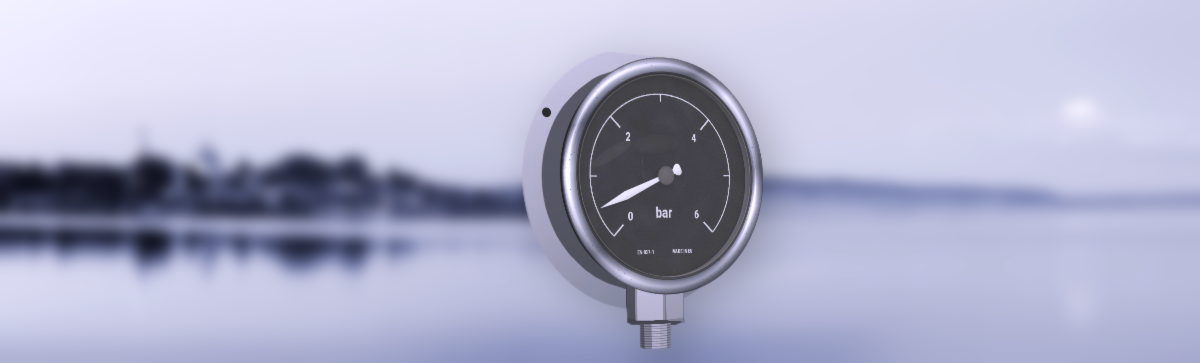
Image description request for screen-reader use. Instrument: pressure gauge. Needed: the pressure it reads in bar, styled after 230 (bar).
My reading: 0.5 (bar)
